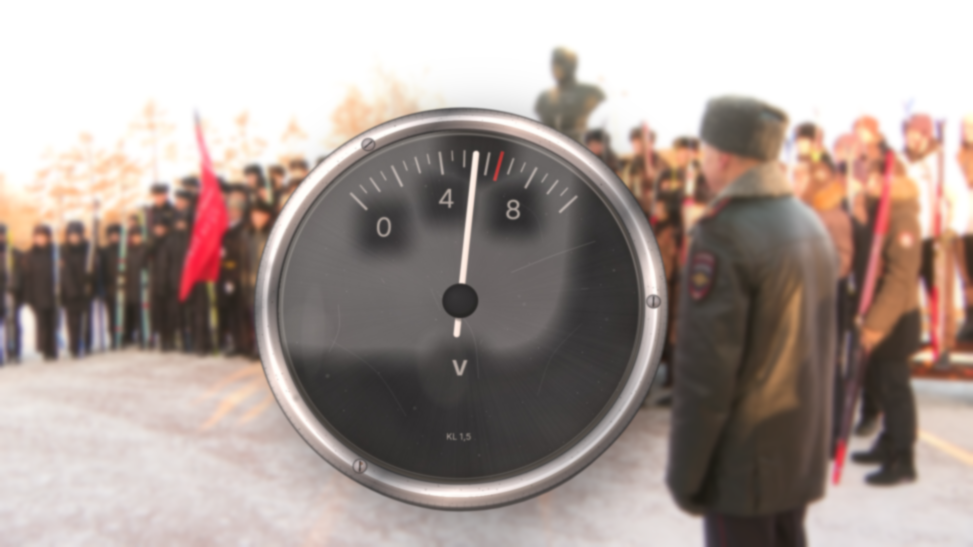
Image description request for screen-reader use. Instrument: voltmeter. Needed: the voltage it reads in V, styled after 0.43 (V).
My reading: 5.5 (V)
